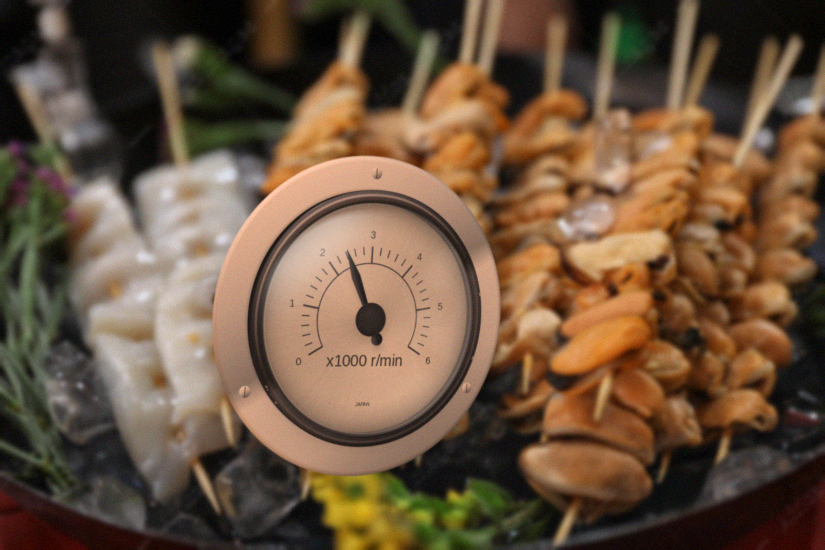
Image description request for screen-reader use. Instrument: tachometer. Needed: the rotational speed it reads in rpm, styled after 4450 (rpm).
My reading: 2400 (rpm)
